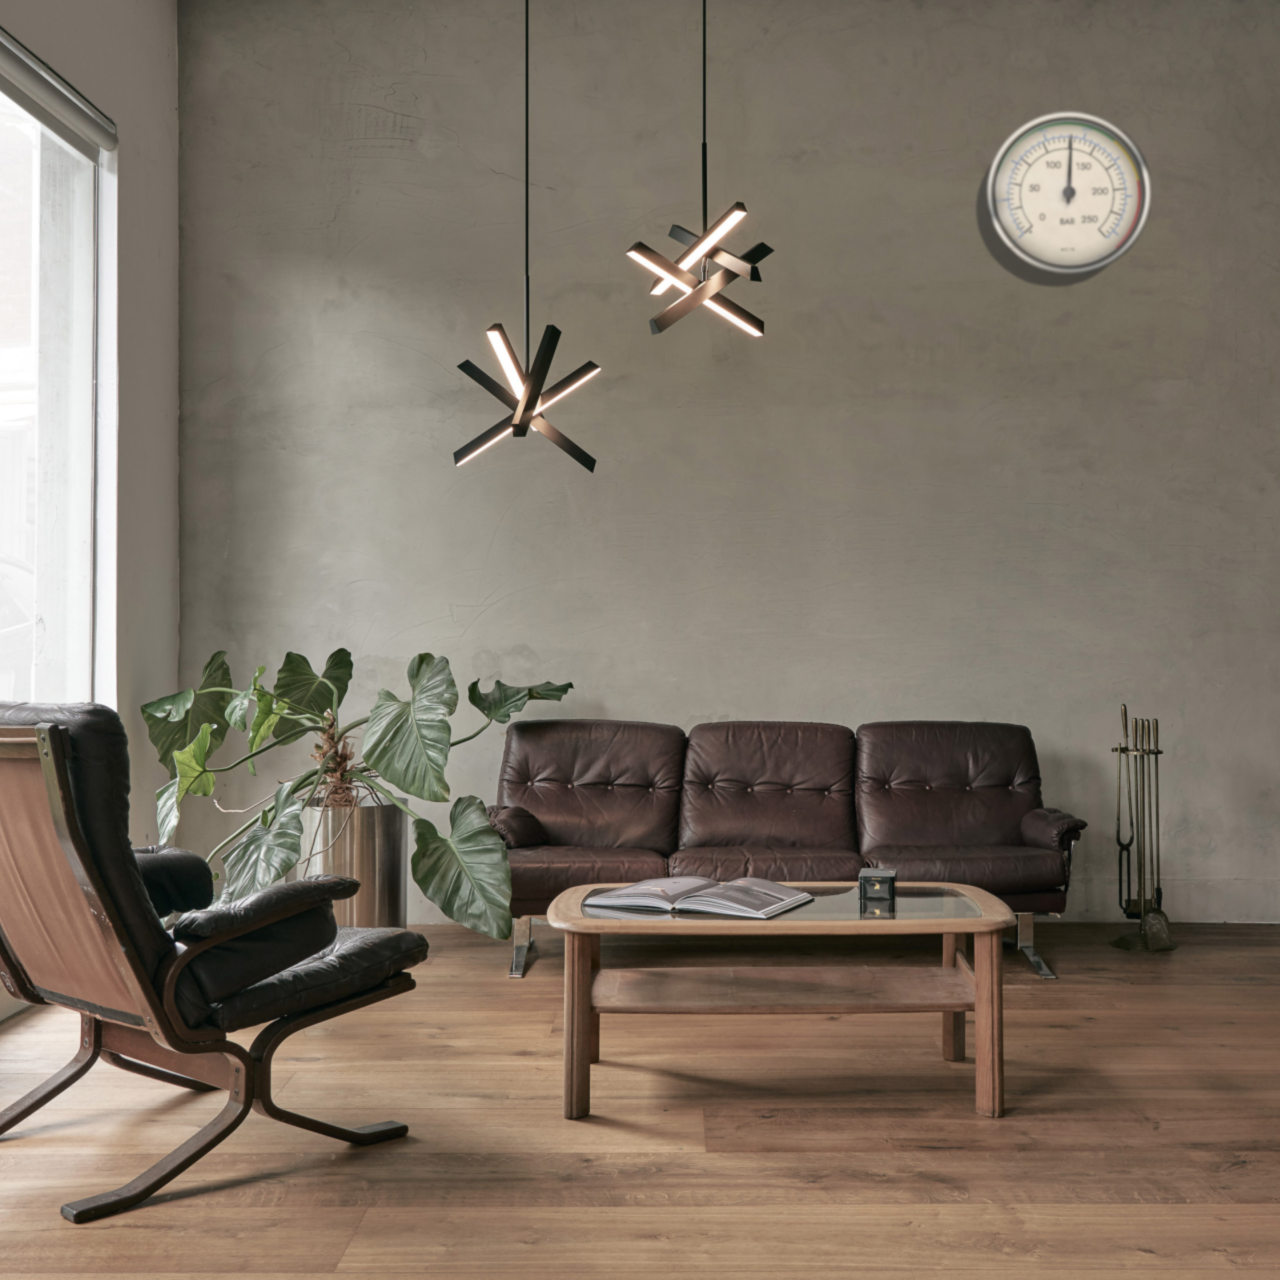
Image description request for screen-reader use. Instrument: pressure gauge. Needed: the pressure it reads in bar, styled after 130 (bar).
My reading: 125 (bar)
